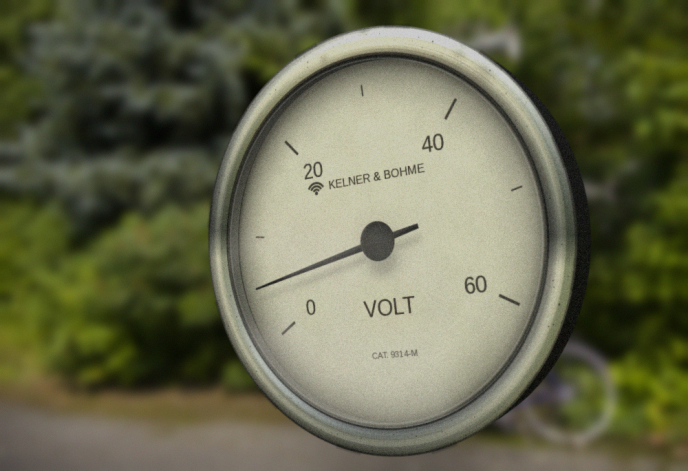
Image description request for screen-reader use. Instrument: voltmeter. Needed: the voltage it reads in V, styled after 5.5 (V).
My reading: 5 (V)
